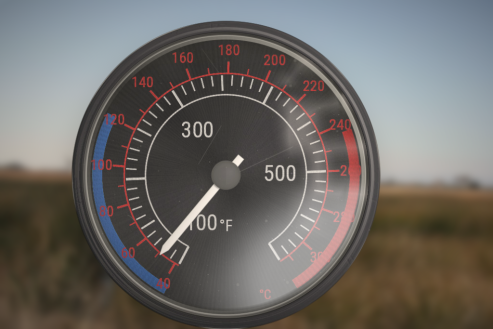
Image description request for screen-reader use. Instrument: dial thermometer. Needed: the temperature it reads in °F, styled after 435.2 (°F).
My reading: 120 (°F)
